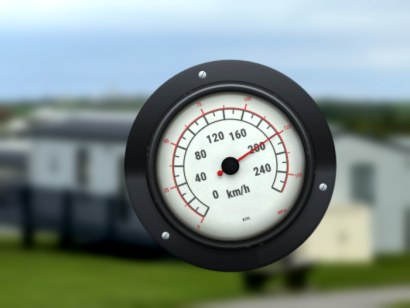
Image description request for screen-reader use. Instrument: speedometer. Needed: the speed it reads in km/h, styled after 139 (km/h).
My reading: 200 (km/h)
